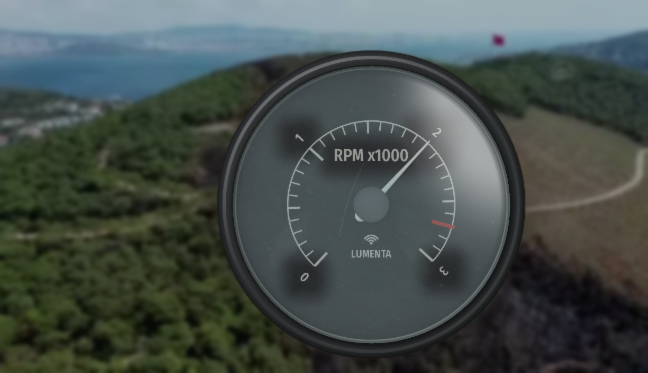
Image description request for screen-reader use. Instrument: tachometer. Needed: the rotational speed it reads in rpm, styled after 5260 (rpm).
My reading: 2000 (rpm)
